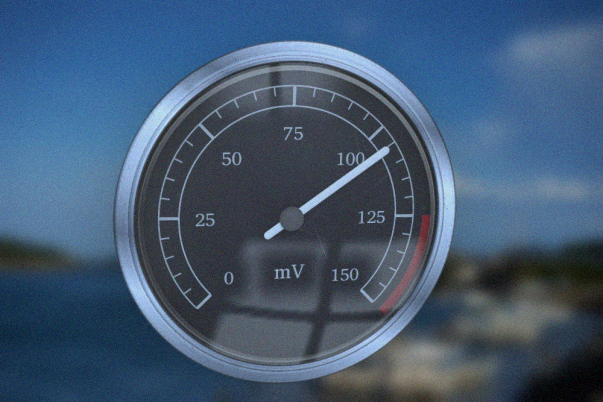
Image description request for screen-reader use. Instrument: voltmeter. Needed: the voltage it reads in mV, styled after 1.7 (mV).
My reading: 105 (mV)
